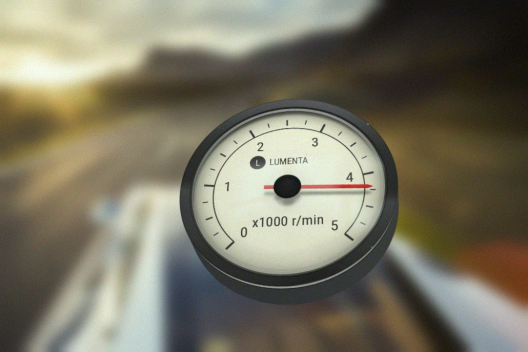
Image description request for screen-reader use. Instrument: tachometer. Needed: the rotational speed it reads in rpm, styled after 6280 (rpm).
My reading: 4250 (rpm)
